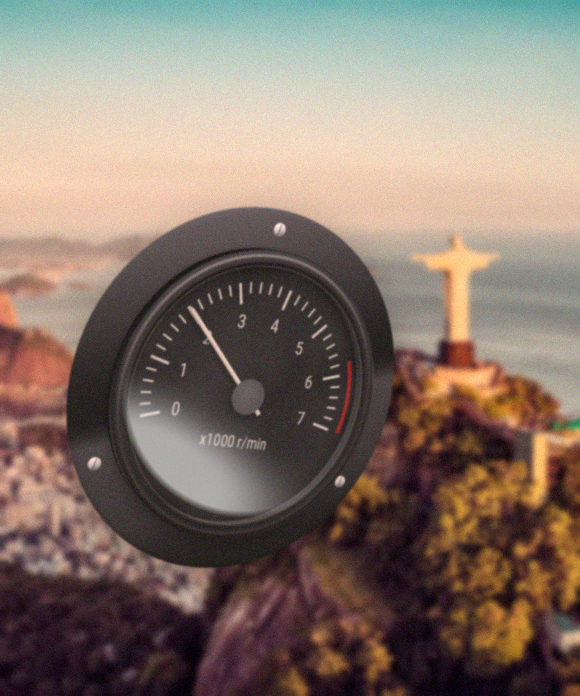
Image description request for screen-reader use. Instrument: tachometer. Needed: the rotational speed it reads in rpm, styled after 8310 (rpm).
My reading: 2000 (rpm)
